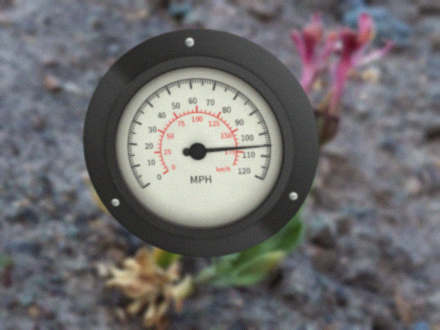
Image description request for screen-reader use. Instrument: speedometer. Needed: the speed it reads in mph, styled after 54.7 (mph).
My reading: 105 (mph)
